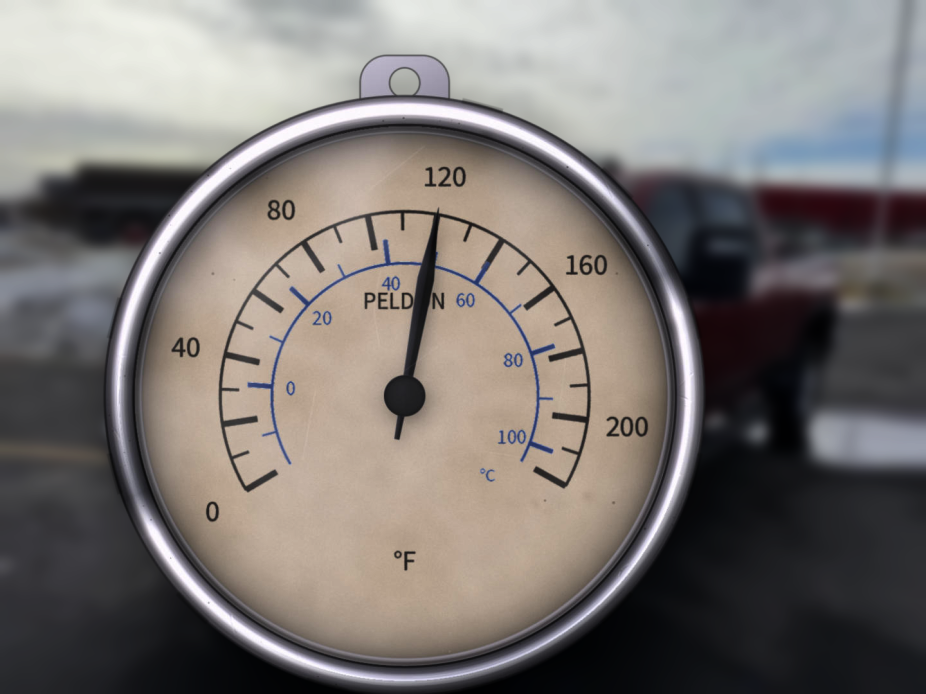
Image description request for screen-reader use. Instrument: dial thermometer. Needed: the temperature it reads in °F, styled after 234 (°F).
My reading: 120 (°F)
